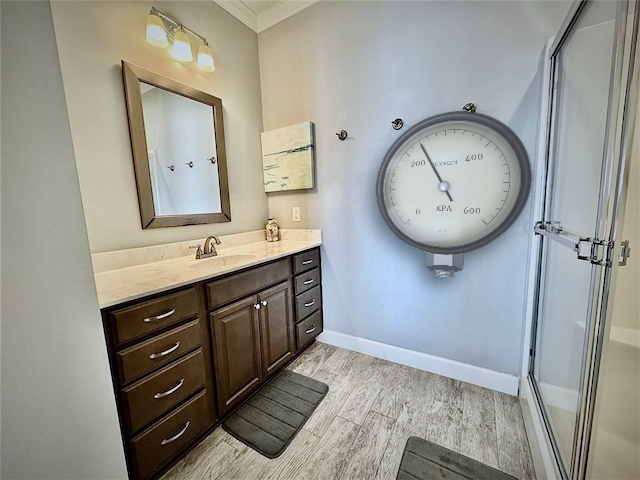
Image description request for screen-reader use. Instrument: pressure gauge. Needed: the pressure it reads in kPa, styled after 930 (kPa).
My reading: 240 (kPa)
